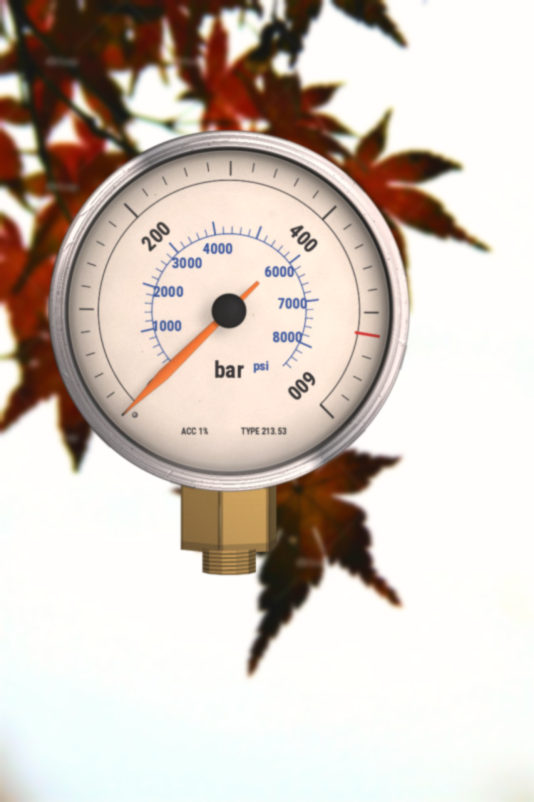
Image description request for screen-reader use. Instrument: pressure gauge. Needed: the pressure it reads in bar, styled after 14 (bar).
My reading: 0 (bar)
